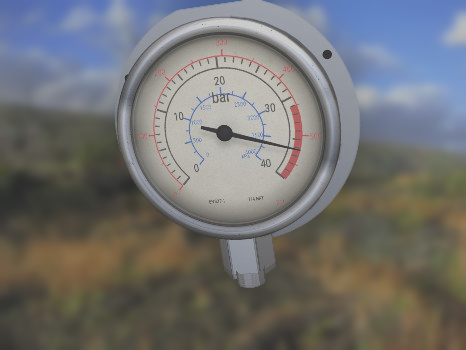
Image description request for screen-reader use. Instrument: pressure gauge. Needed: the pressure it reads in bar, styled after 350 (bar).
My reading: 36 (bar)
